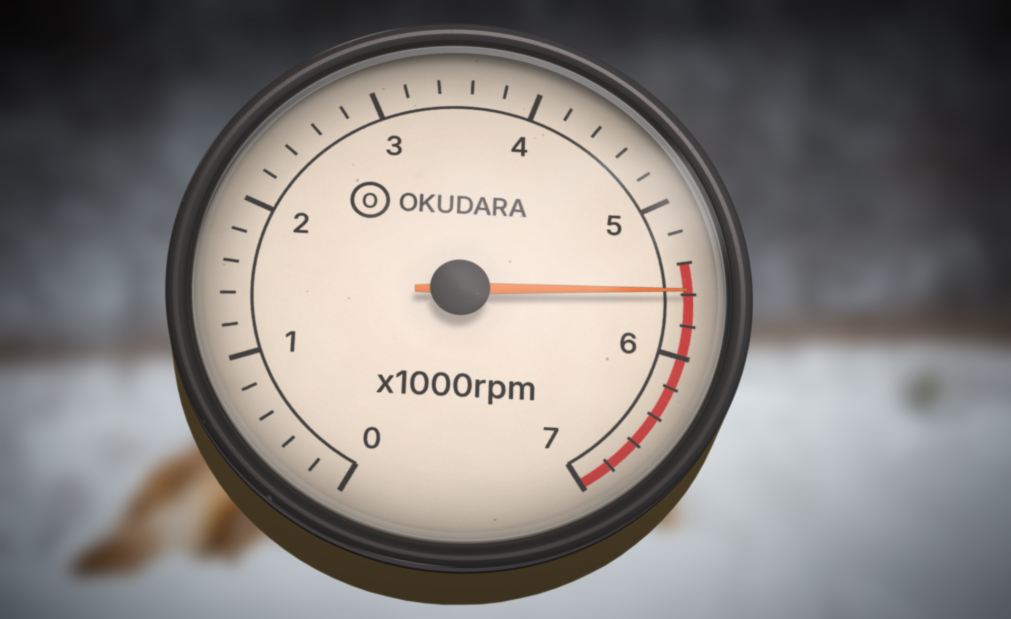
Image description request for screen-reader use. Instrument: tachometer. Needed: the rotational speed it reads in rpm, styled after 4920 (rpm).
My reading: 5600 (rpm)
